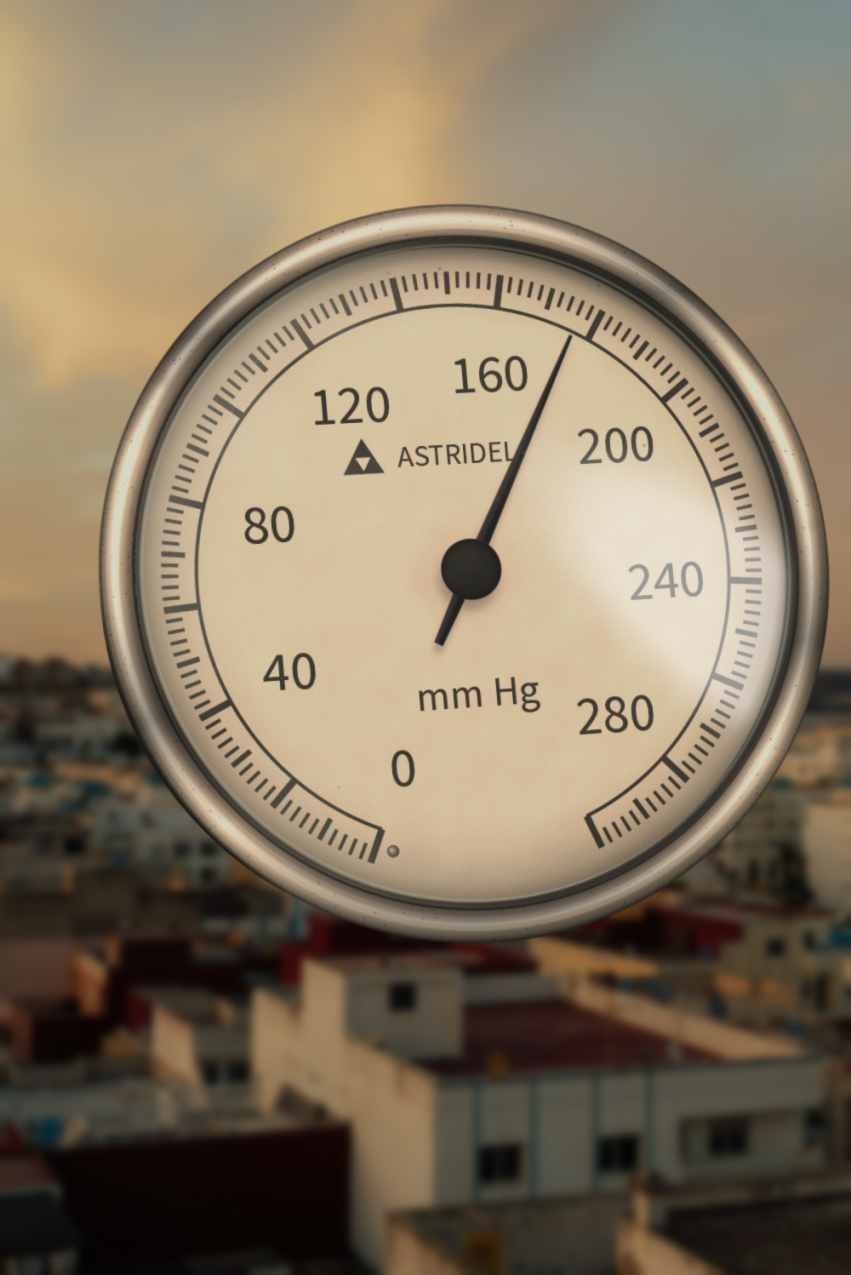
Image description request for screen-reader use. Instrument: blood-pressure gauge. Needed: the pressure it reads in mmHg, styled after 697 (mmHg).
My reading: 176 (mmHg)
